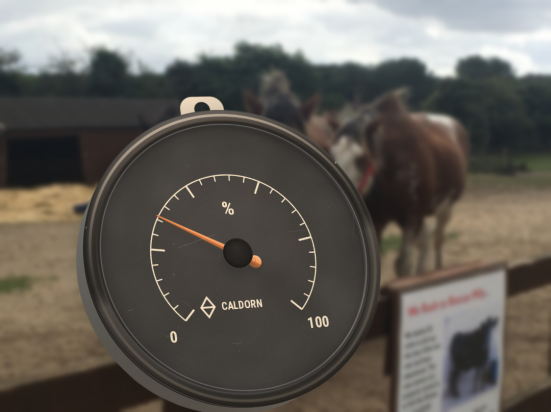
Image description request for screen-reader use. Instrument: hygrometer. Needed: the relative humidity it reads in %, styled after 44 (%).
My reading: 28 (%)
